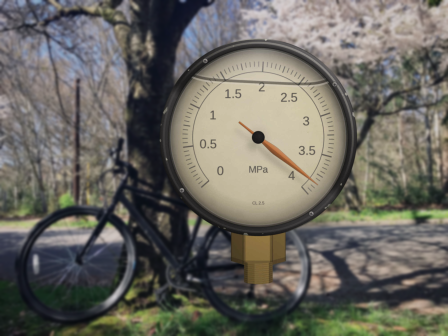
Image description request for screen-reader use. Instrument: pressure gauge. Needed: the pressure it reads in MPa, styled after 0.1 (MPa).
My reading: 3.85 (MPa)
